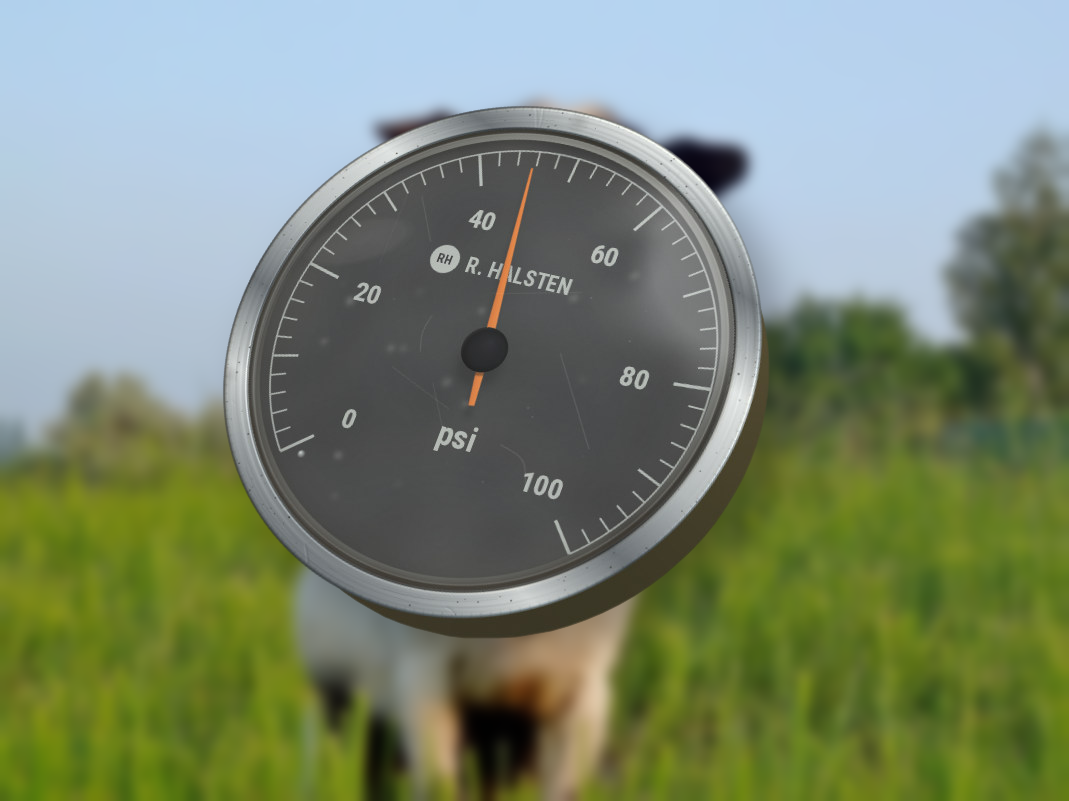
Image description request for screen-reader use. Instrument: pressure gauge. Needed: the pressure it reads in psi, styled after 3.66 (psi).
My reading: 46 (psi)
